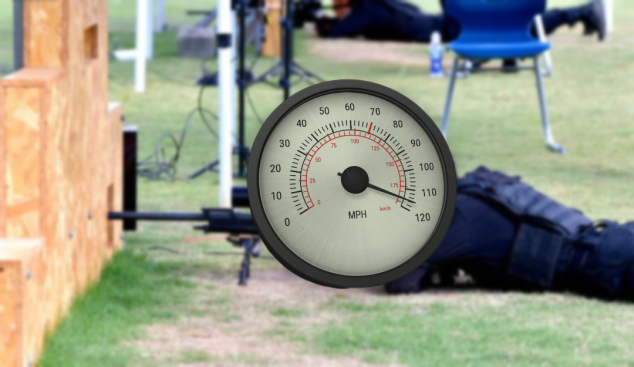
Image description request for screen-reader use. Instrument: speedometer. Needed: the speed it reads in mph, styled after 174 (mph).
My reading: 116 (mph)
